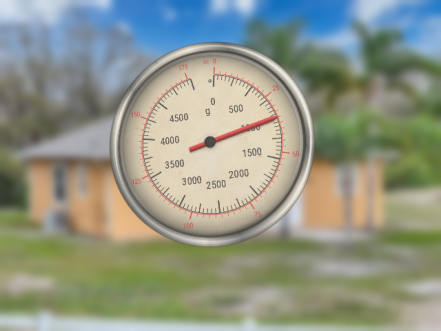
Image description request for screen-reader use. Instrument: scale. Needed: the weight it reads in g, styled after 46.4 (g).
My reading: 1000 (g)
